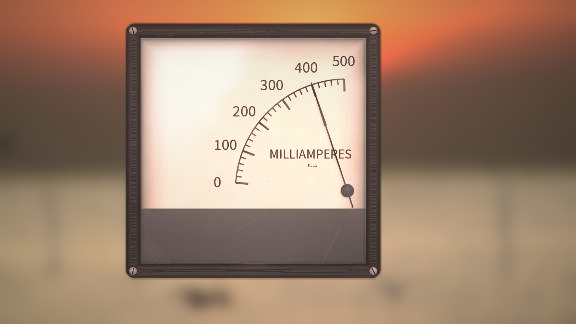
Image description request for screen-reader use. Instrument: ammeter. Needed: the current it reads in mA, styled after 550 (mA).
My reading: 400 (mA)
